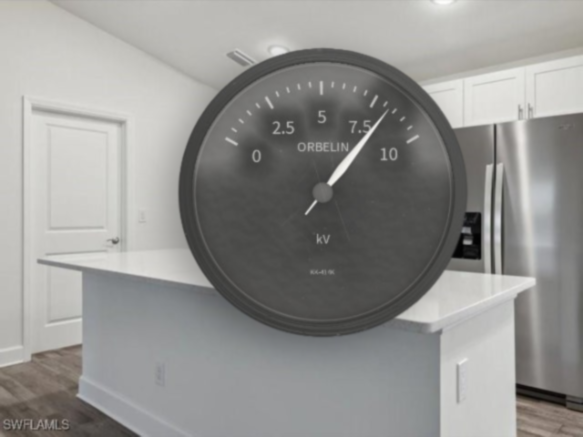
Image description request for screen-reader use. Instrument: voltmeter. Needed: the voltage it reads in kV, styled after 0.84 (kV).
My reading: 8.25 (kV)
